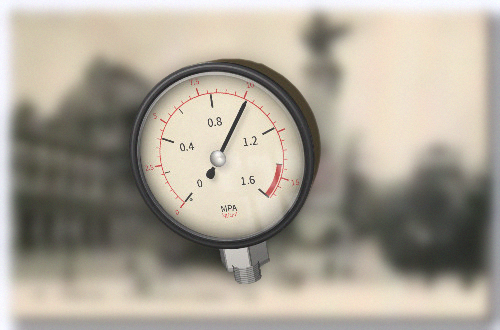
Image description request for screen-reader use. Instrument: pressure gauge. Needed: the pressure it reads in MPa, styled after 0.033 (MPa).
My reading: 1 (MPa)
